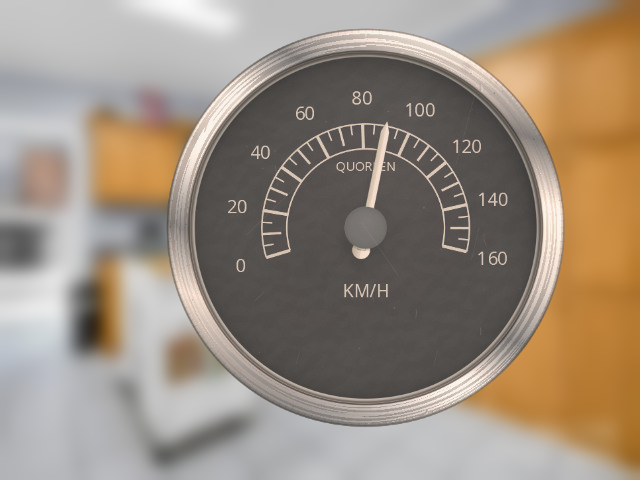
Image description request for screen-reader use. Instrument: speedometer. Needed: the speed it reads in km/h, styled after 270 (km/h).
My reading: 90 (km/h)
